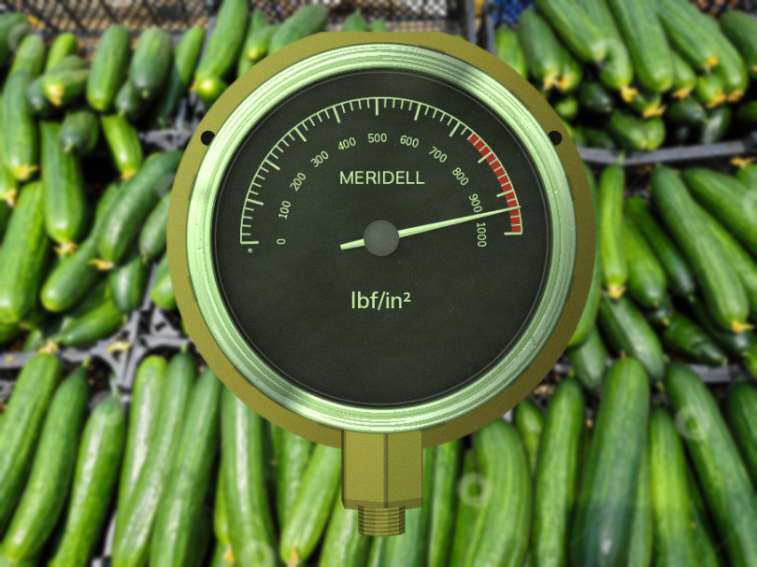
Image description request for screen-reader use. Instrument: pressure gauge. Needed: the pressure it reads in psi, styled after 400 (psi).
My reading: 940 (psi)
